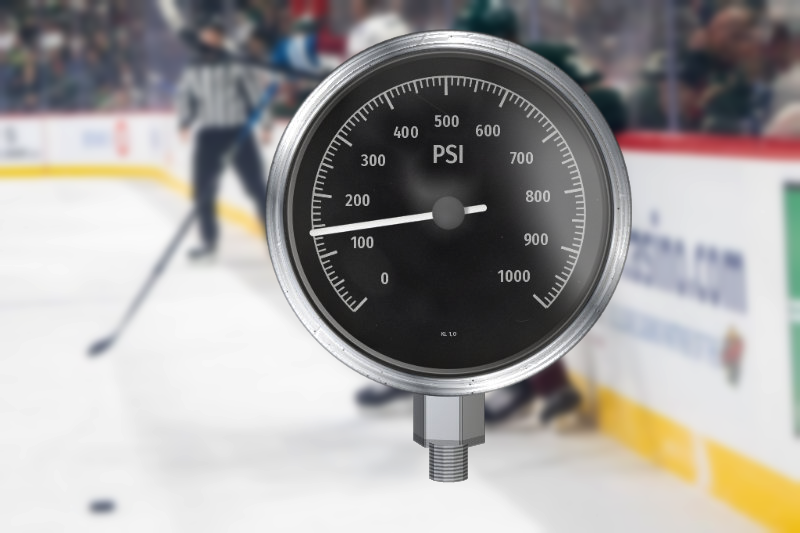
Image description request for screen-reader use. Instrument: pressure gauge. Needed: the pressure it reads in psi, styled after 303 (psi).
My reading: 140 (psi)
